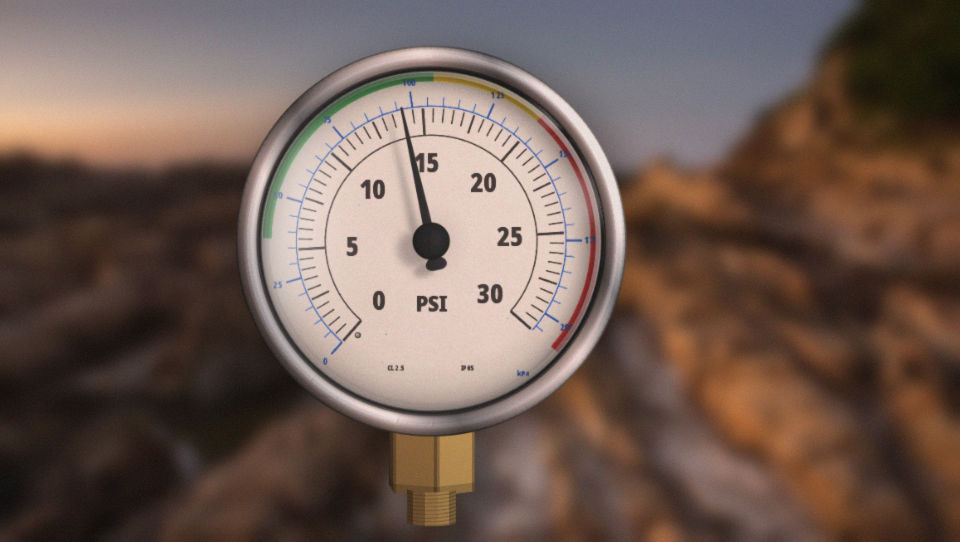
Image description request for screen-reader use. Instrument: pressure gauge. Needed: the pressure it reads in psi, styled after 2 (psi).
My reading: 14 (psi)
